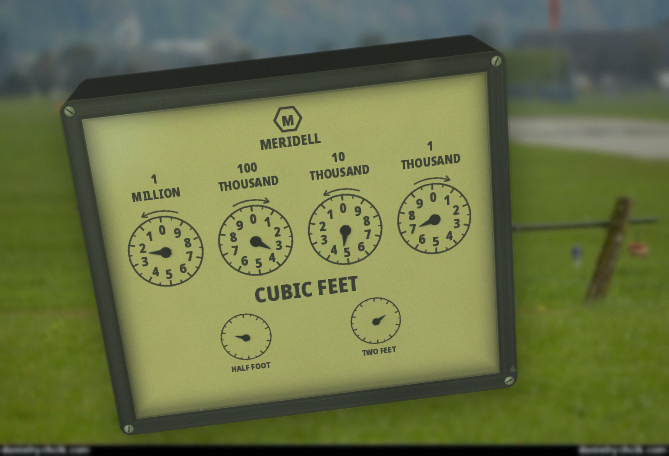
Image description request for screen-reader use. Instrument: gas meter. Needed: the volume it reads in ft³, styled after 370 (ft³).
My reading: 234700 (ft³)
